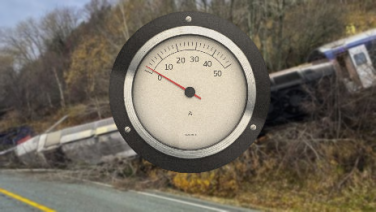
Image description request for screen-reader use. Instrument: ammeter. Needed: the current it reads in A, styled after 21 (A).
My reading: 2 (A)
